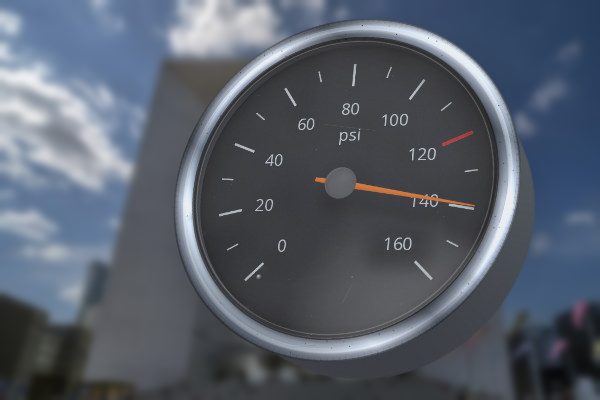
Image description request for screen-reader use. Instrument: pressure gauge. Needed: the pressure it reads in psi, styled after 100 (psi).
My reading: 140 (psi)
